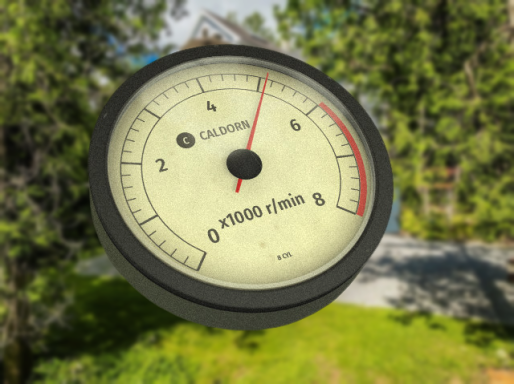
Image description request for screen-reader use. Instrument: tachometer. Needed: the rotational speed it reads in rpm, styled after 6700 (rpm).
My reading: 5100 (rpm)
